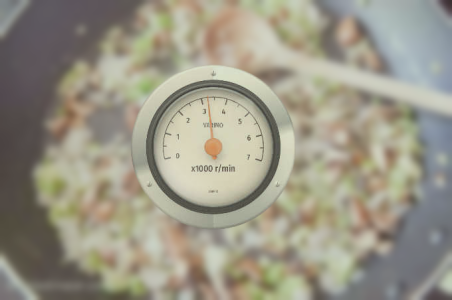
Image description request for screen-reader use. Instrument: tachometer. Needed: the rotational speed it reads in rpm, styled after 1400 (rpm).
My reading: 3250 (rpm)
